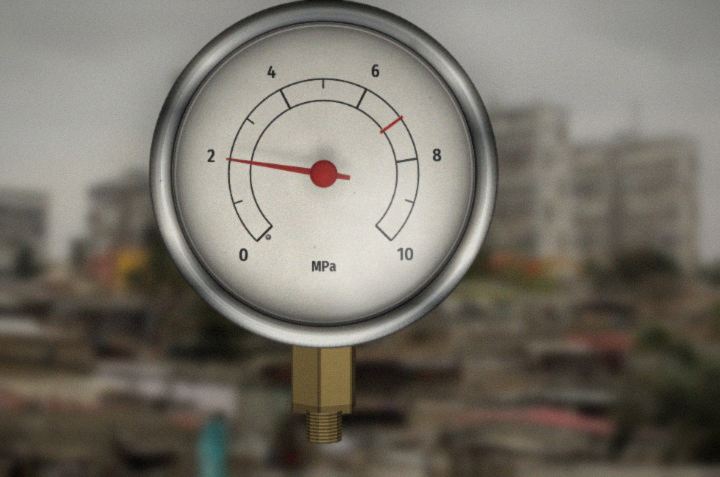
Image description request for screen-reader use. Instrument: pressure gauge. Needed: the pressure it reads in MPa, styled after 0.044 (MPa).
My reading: 2 (MPa)
